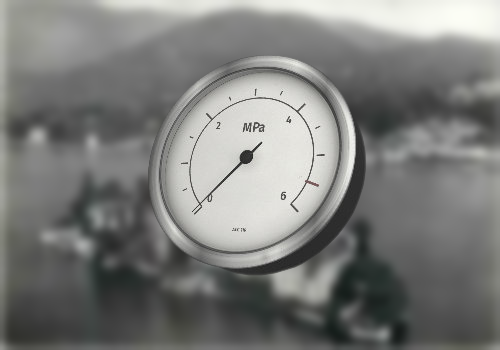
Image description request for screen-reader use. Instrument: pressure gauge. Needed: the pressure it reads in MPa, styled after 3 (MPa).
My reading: 0 (MPa)
